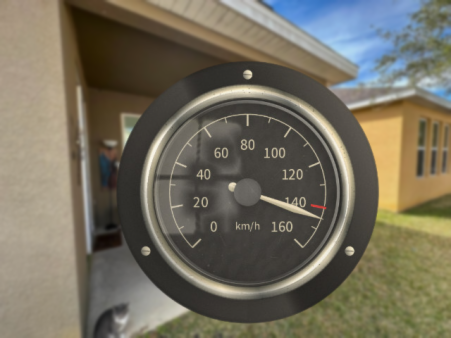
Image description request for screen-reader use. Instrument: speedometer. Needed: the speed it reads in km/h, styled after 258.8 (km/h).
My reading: 145 (km/h)
